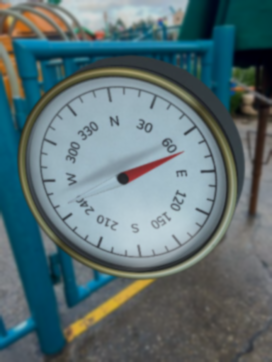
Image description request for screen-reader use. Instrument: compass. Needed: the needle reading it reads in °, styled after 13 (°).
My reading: 70 (°)
